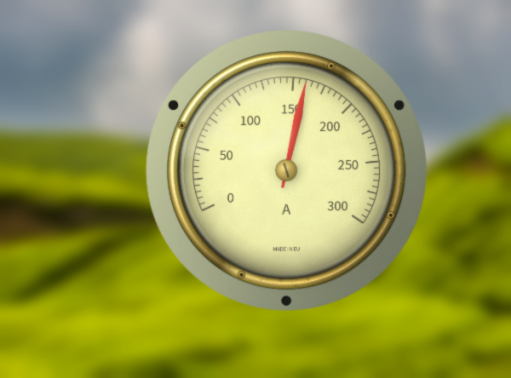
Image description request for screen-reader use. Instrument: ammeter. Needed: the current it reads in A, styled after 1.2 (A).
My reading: 160 (A)
